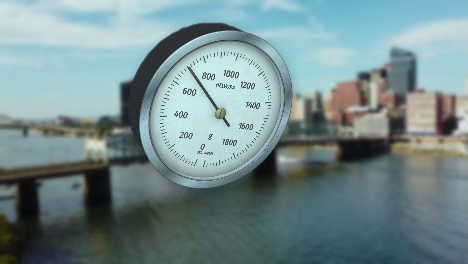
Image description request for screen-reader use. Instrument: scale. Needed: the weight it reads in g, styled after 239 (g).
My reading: 700 (g)
